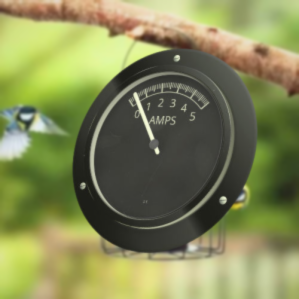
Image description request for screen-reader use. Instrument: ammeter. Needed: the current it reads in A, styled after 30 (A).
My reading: 0.5 (A)
